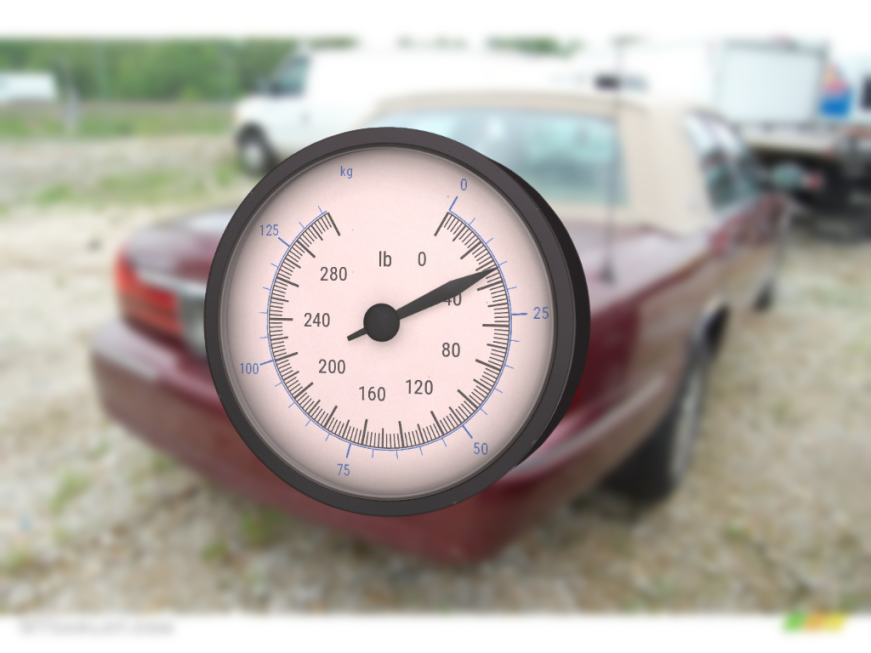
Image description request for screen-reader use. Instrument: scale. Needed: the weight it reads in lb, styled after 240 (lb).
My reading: 34 (lb)
